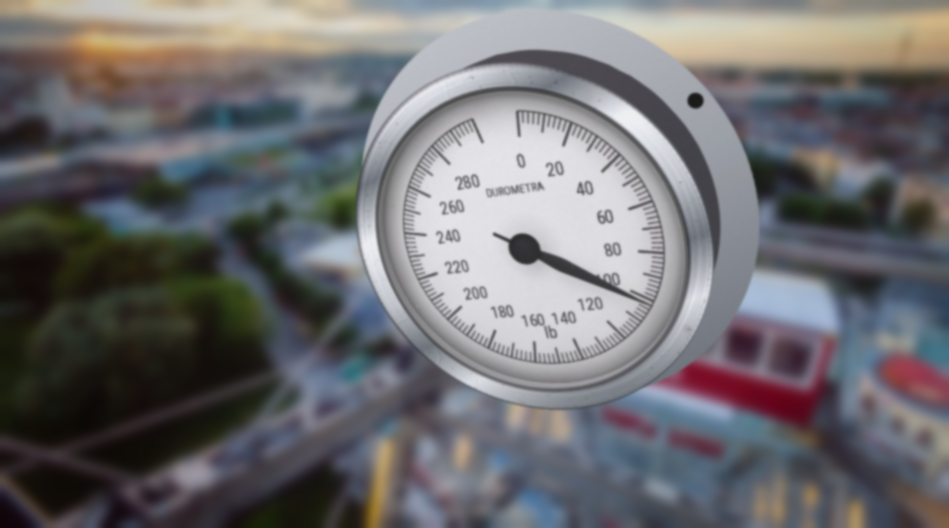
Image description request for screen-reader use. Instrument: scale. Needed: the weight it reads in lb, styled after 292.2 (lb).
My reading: 100 (lb)
